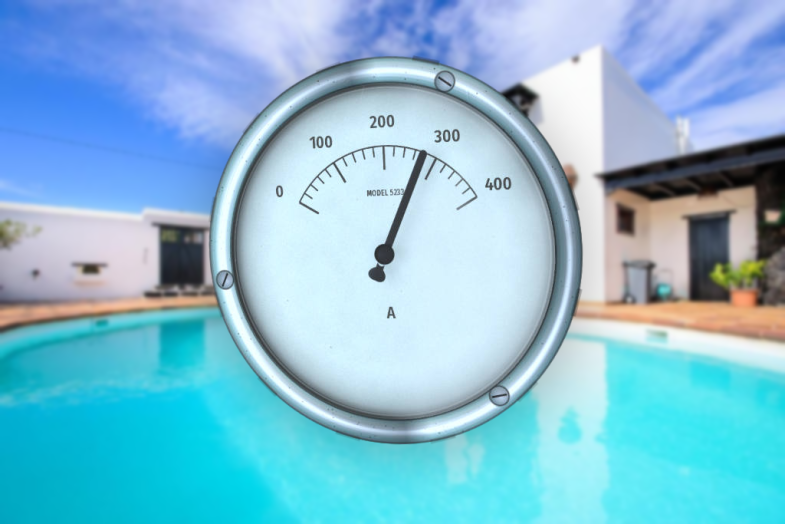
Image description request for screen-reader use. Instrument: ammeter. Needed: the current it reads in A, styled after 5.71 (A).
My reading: 280 (A)
